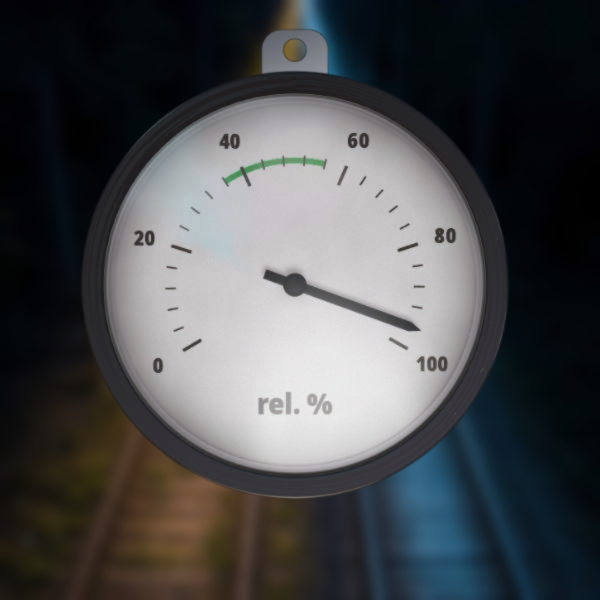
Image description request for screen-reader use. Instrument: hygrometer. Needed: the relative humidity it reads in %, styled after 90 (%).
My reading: 96 (%)
